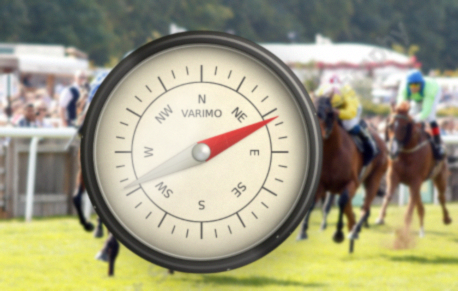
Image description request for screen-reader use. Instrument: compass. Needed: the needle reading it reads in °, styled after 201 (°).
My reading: 65 (°)
